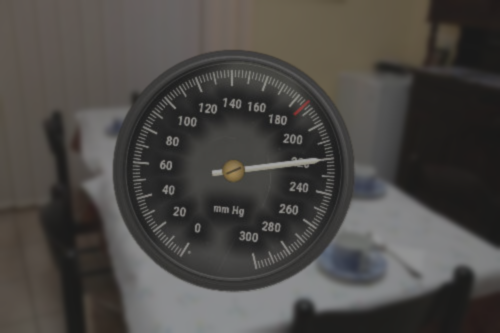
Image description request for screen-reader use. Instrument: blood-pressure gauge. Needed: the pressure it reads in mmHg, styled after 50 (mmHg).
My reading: 220 (mmHg)
